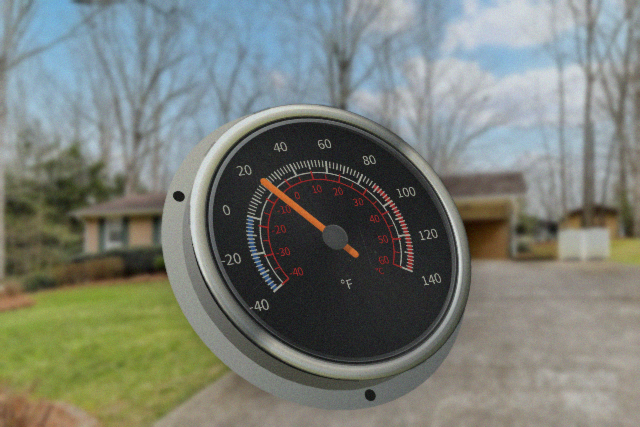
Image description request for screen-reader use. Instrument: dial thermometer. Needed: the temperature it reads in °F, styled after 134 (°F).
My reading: 20 (°F)
